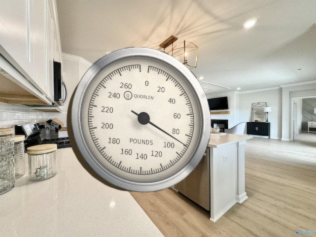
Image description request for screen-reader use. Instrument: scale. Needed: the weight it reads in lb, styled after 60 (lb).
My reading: 90 (lb)
